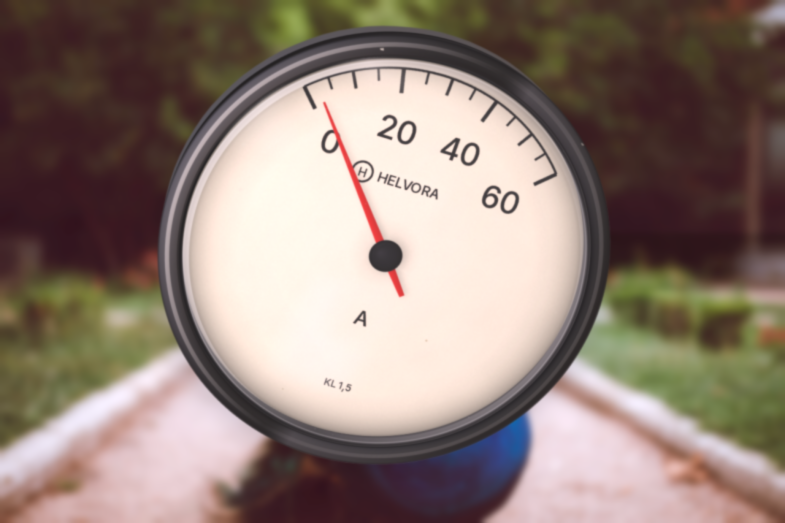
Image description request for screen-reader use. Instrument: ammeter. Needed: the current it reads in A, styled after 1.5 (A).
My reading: 2.5 (A)
